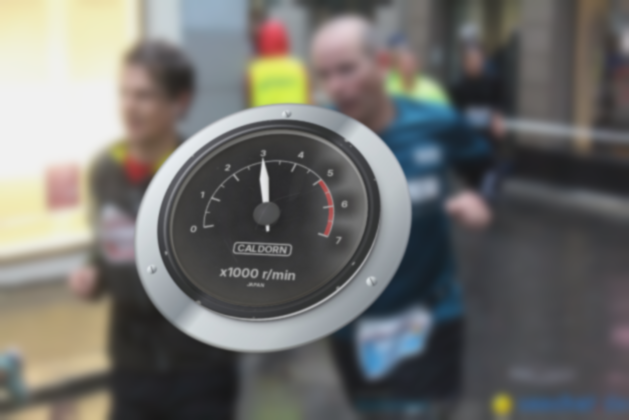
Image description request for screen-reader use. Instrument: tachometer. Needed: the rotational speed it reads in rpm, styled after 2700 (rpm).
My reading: 3000 (rpm)
